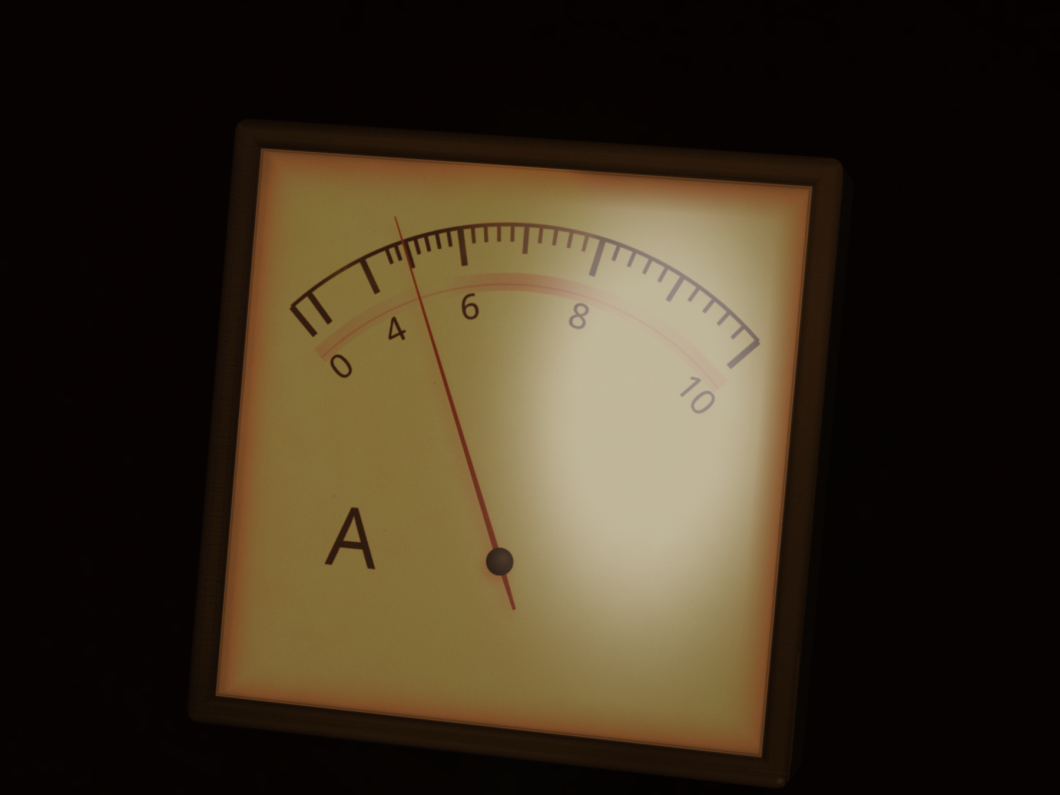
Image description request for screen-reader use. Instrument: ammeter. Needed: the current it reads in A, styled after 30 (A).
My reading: 5 (A)
